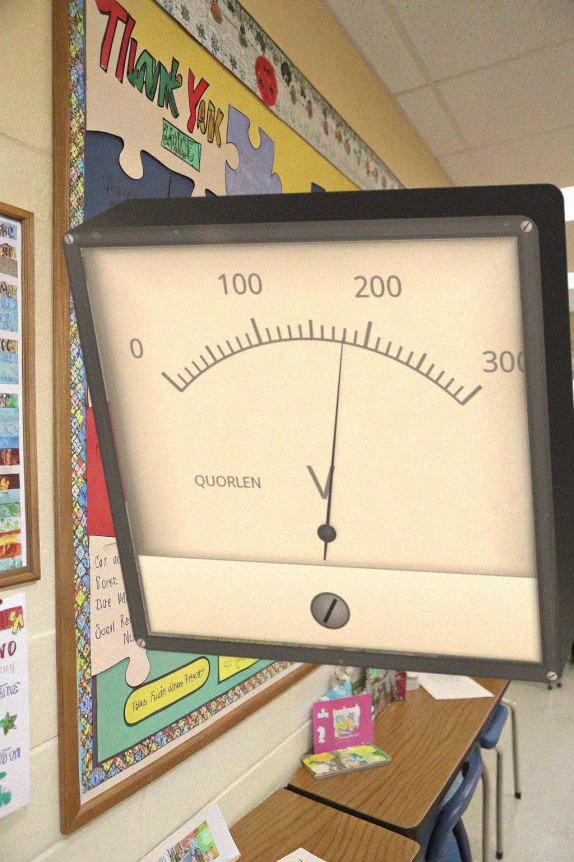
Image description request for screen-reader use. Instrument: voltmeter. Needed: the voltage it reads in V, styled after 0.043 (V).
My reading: 180 (V)
